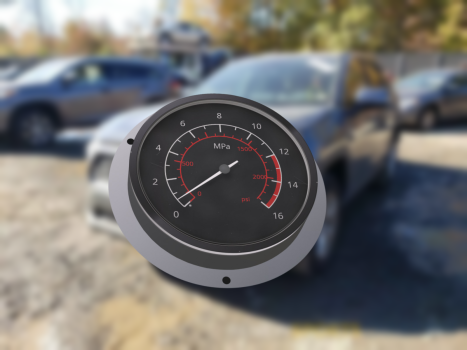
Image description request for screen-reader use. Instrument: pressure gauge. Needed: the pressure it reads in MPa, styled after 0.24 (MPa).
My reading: 0.5 (MPa)
